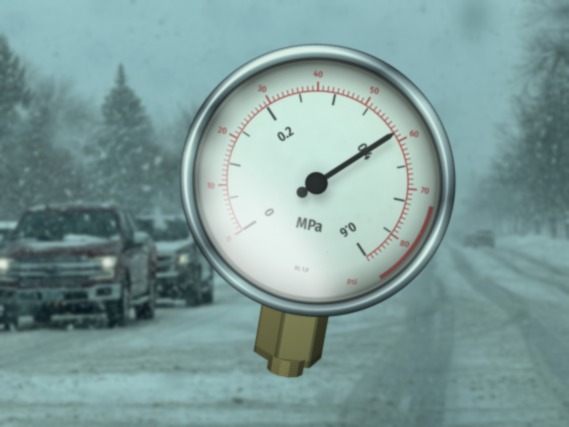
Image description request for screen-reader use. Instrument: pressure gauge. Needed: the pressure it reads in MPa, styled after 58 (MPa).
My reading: 0.4 (MPa)
